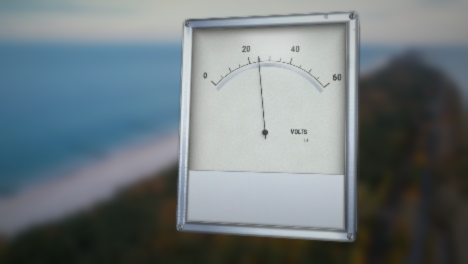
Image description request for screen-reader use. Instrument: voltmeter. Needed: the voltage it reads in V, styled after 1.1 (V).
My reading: 25 (V)
